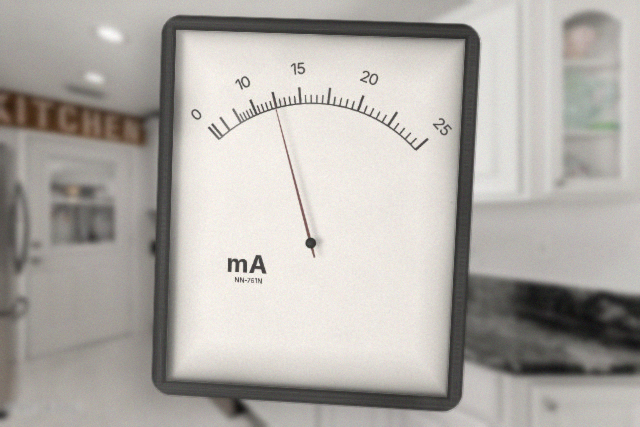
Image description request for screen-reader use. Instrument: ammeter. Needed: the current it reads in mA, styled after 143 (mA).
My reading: 12.5 (mA)
